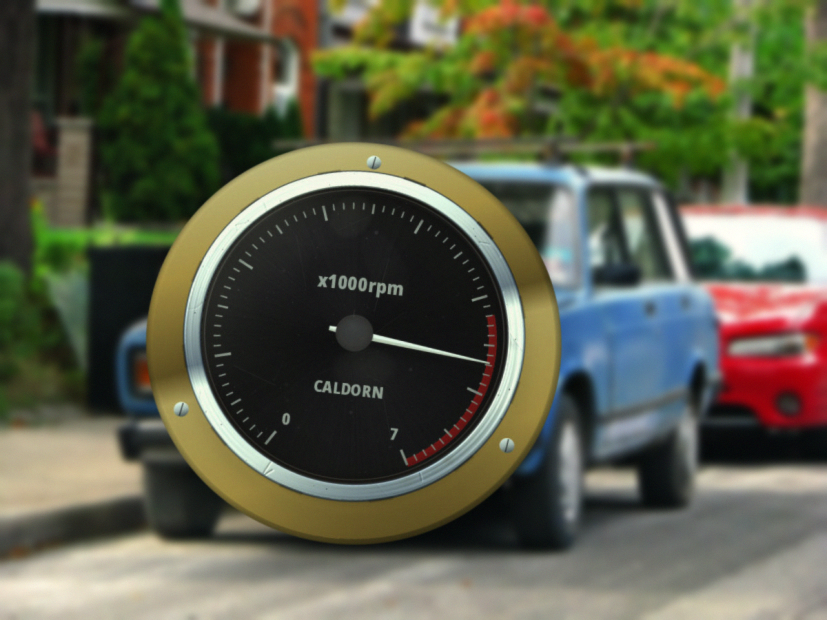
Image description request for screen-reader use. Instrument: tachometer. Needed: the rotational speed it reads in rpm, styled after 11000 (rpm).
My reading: 5700 (rpm)
